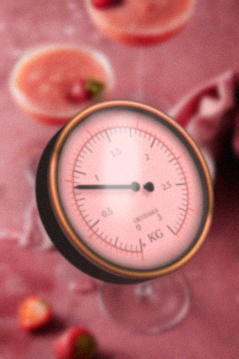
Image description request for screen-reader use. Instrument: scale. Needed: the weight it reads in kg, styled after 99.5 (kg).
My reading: 0.85 (kg)
